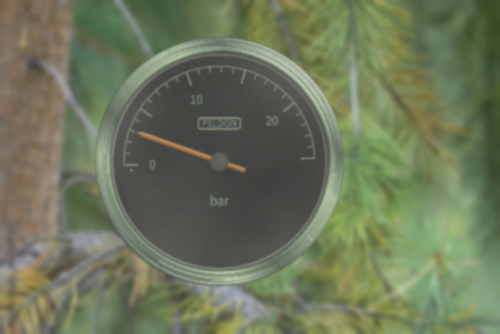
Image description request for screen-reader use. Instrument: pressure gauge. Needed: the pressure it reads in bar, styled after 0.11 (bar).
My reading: 3 (bar)
